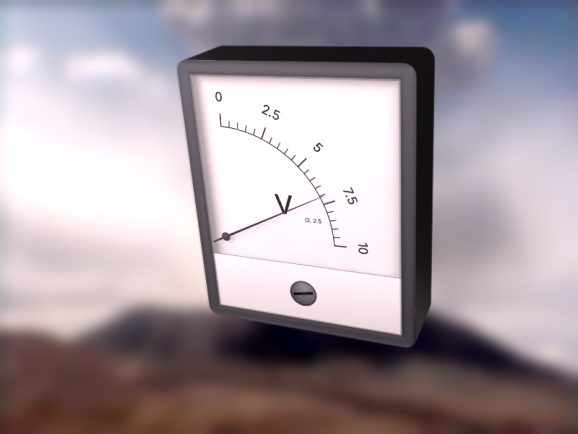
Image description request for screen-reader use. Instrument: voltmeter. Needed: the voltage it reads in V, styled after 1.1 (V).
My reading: 7 (V)
